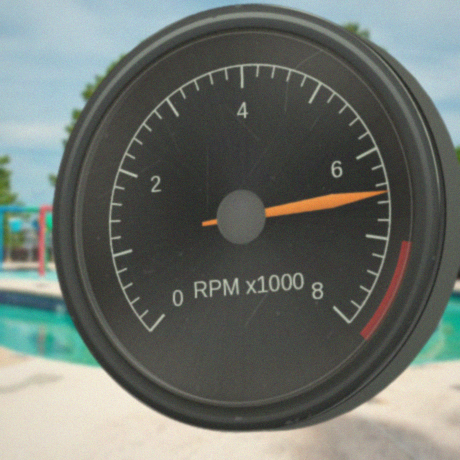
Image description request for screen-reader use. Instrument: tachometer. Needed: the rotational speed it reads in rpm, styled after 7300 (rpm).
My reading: 6500 (rpm)
